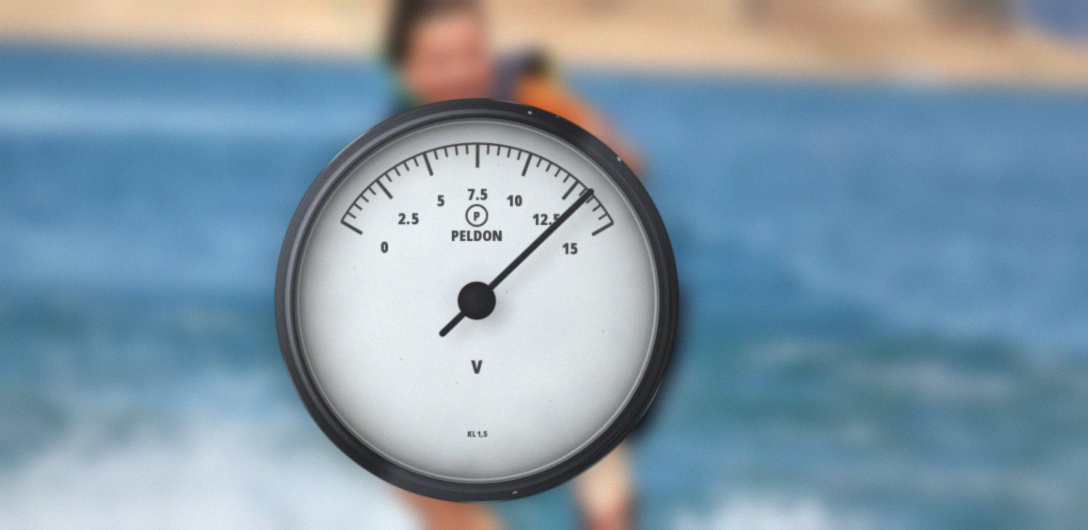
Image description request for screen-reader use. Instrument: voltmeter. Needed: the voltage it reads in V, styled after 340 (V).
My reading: 13.25 (V)
